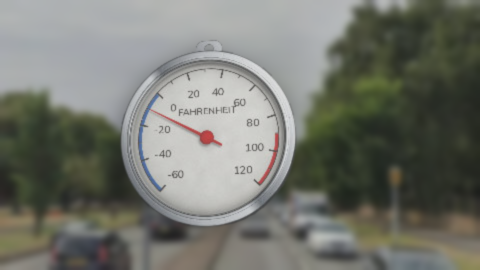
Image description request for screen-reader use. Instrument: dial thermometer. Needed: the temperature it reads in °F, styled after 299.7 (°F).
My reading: -10 (°F)
